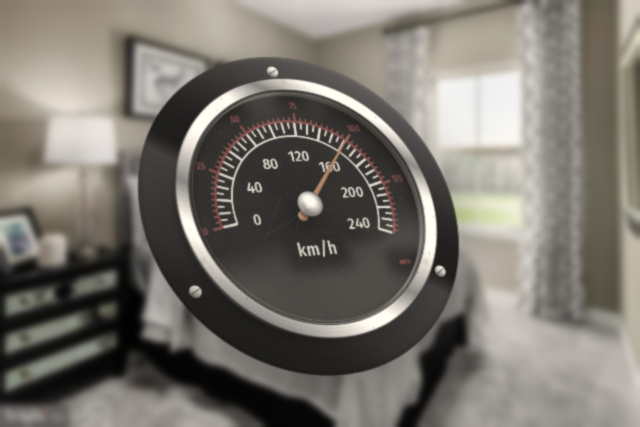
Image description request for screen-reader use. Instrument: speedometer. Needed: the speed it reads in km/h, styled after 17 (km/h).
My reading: 160 (km/h)
